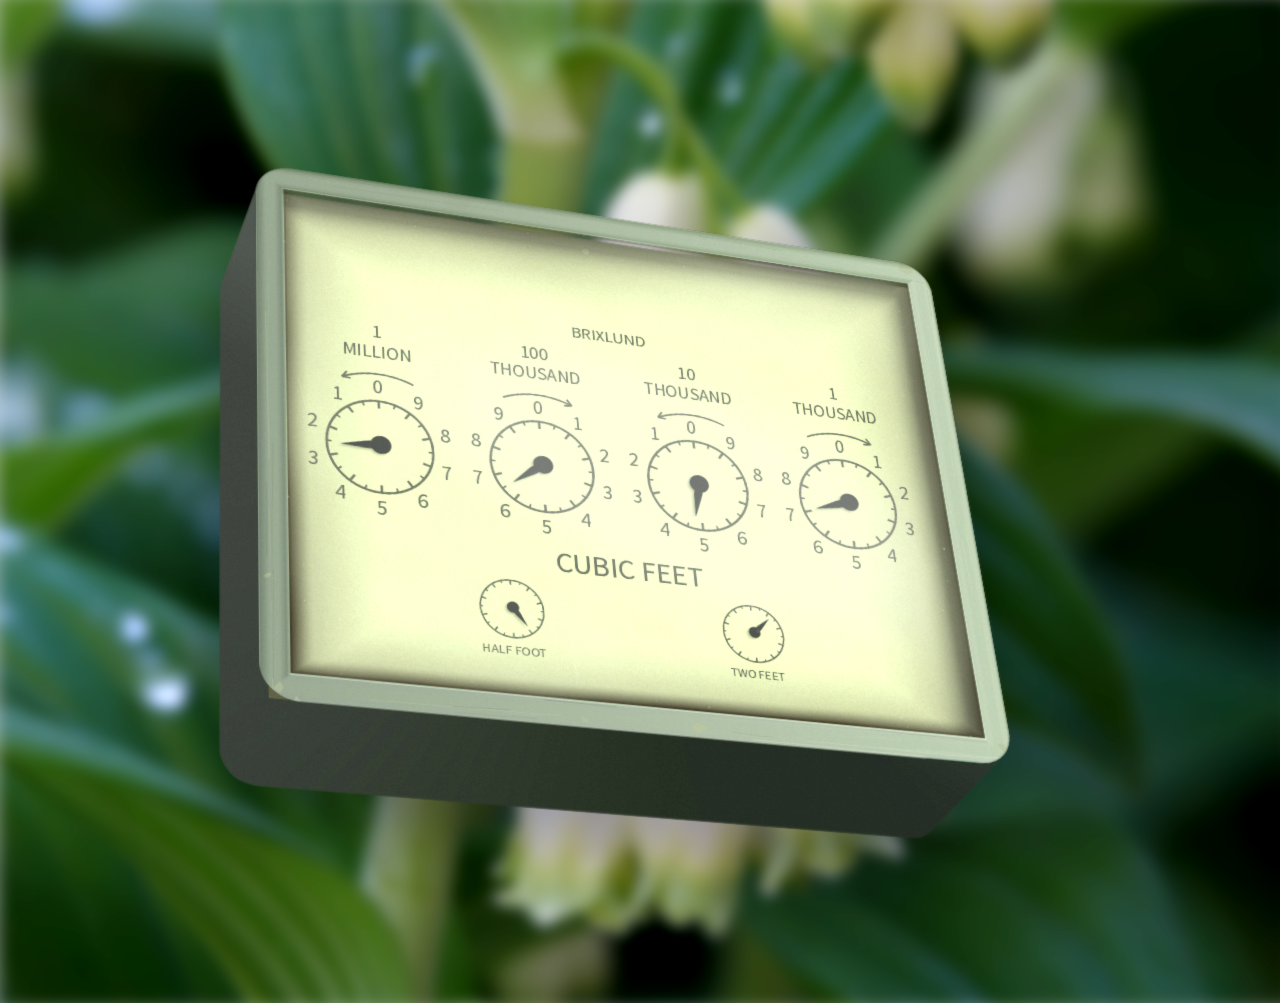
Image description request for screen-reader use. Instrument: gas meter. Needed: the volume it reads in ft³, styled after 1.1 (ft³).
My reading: 264700 (ft³)
